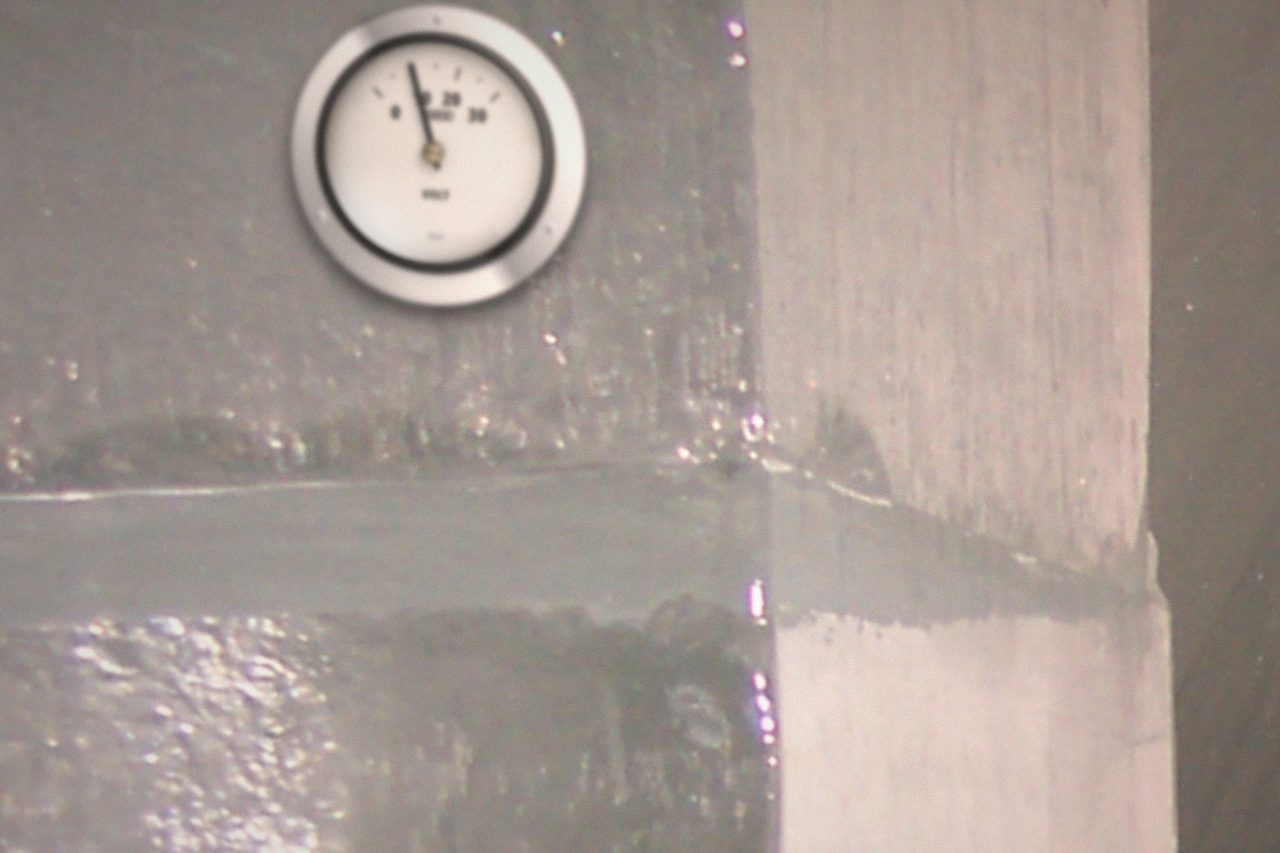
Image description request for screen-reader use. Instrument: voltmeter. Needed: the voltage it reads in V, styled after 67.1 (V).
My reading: 10 (V)
